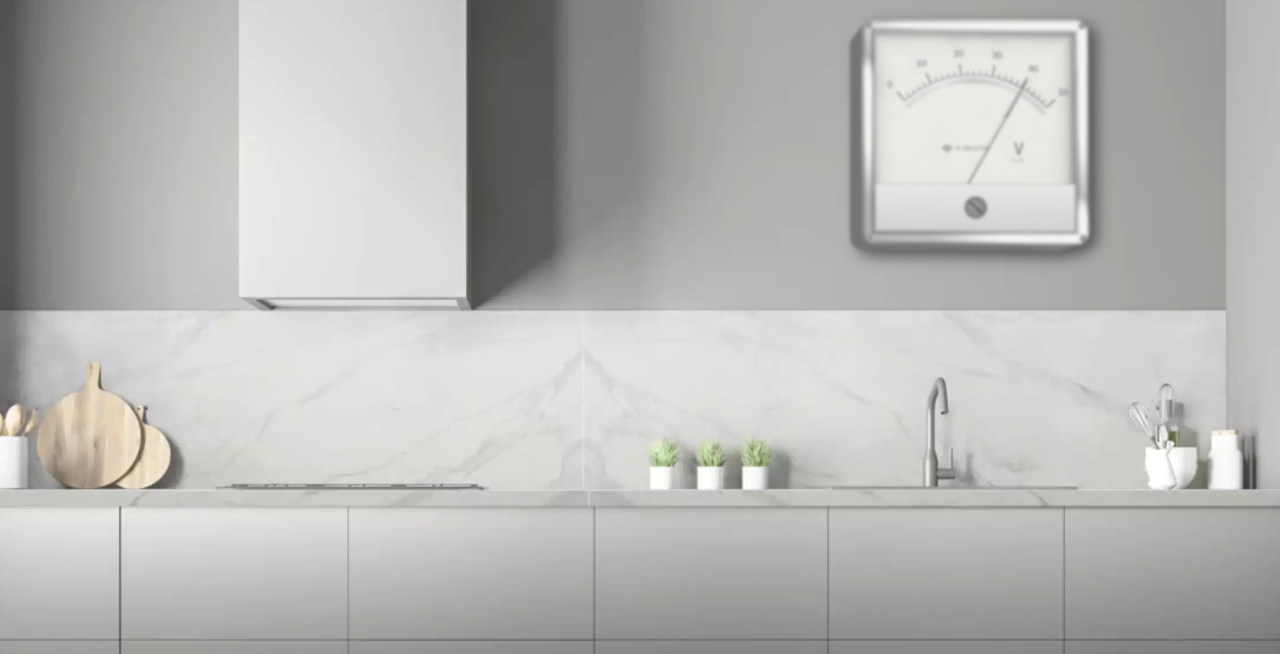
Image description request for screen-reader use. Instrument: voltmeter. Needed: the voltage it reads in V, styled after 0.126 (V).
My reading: 40 (V)
